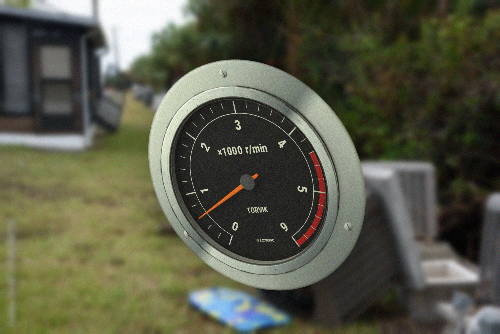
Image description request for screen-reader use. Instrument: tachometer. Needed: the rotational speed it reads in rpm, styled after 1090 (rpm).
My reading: 600 (rpm)
